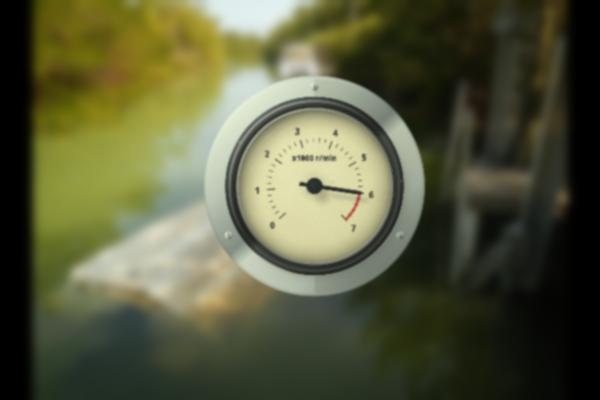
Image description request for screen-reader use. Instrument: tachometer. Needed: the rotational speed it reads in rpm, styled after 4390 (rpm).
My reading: 6000 (rpm)
